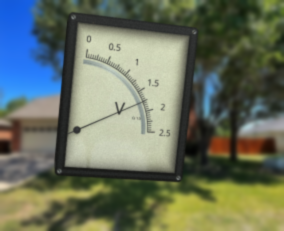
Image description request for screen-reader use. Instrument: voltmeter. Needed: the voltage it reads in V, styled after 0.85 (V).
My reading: 1.75 (V)
